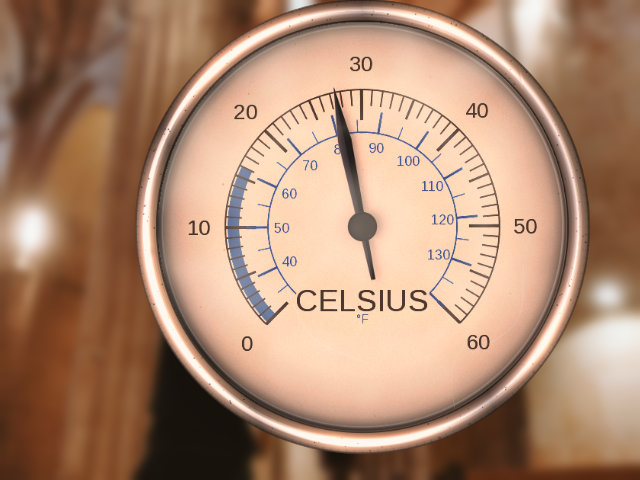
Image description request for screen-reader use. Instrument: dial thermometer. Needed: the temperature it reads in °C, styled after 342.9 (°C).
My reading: 27.5 (°C)
